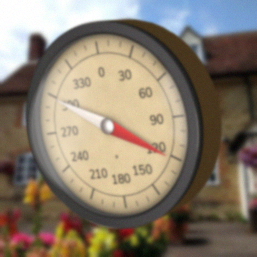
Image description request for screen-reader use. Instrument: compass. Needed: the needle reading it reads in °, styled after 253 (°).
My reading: 120 (°)
